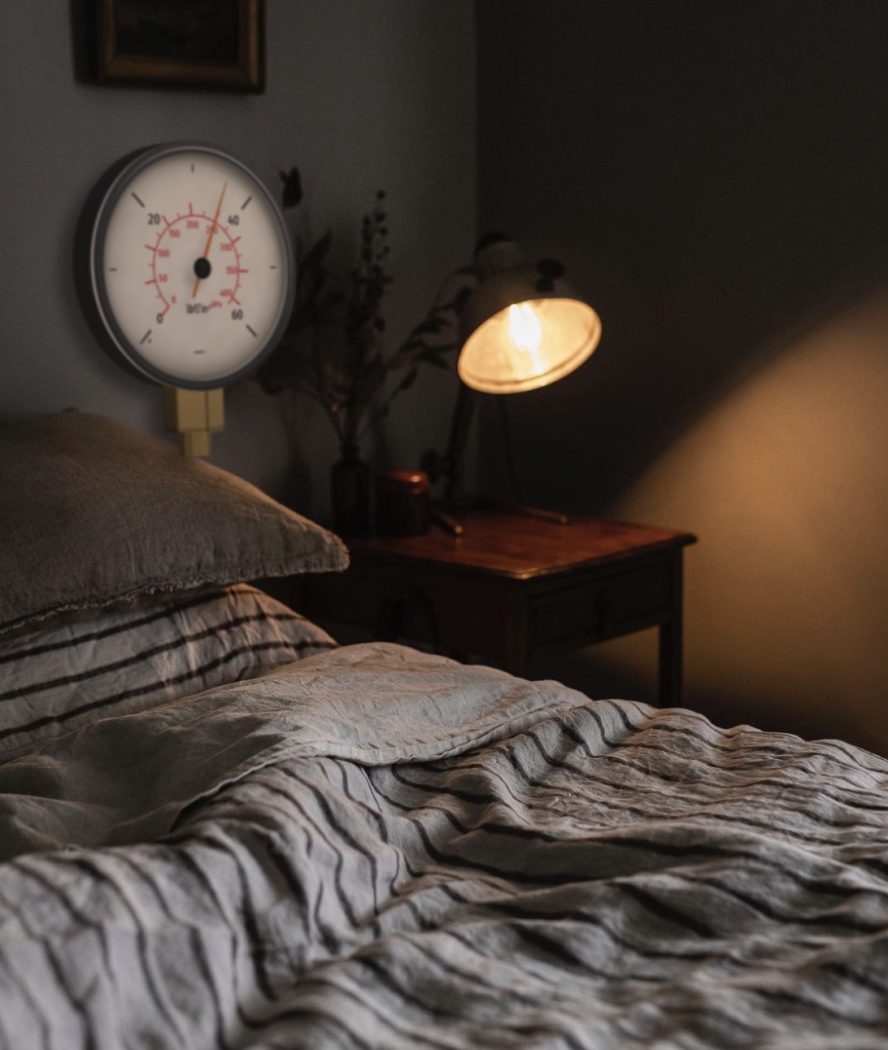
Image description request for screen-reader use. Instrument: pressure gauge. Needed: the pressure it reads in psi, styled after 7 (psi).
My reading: 35 (psi)
